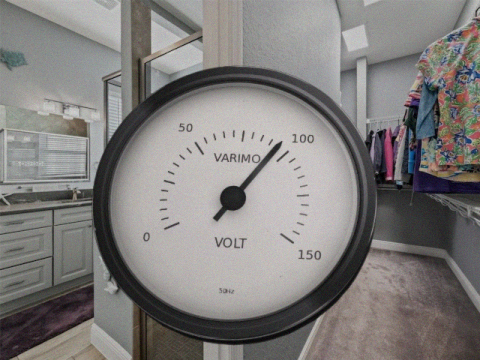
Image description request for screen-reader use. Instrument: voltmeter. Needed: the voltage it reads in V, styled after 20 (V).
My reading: 95 (V)
